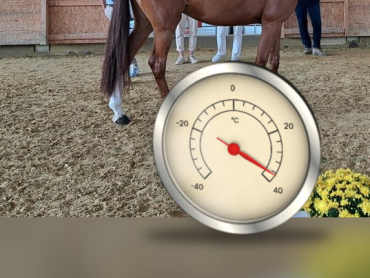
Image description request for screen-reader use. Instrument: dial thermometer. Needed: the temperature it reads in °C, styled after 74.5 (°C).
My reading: 36 (°C)
